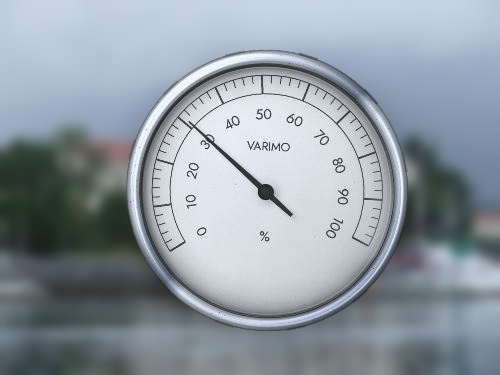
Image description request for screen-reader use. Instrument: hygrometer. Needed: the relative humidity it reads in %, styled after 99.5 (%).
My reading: 31 (%)
